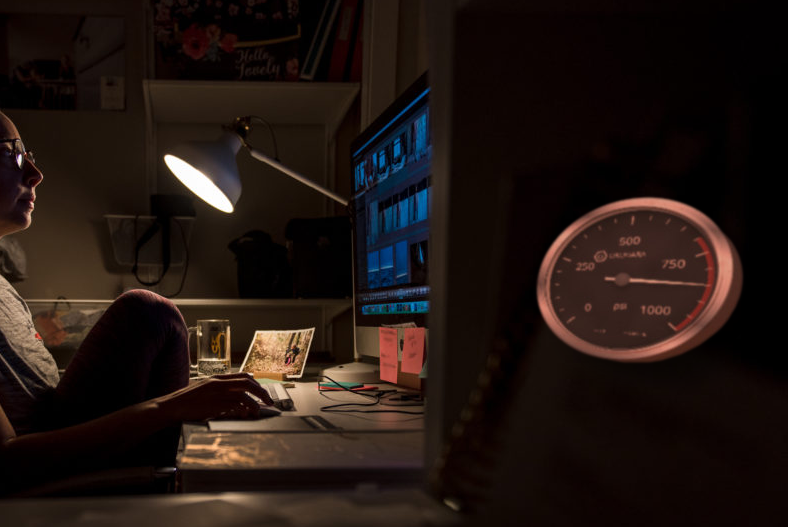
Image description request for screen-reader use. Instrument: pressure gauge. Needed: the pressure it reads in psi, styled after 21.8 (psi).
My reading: 850 (psi)
